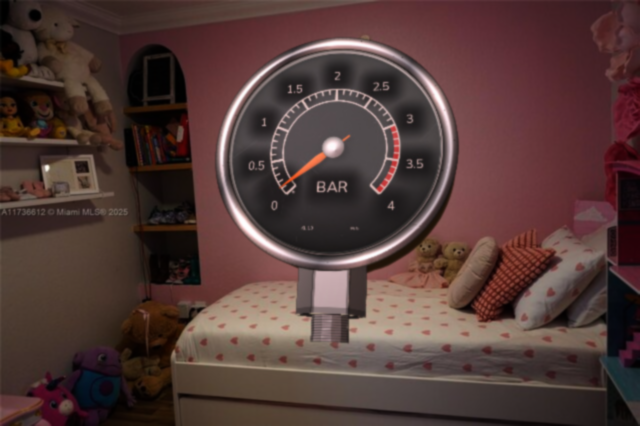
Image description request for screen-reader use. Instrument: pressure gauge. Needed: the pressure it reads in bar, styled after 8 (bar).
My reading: 0.1 (bar)
